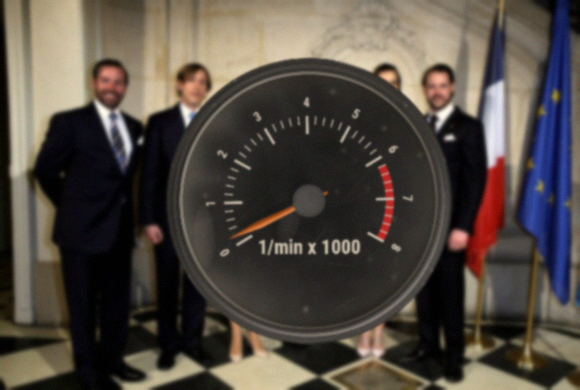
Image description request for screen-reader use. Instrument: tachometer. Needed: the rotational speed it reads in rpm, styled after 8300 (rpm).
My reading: 200 (rpm)
